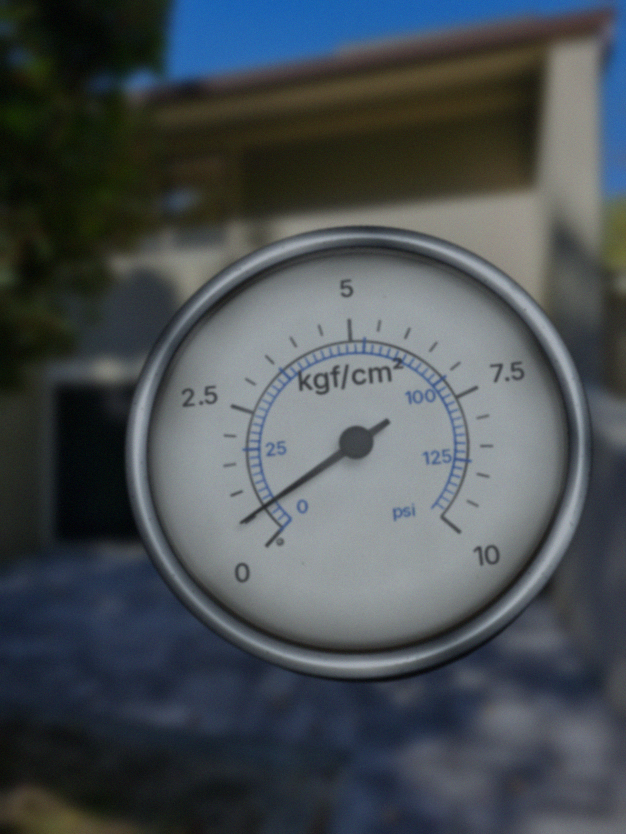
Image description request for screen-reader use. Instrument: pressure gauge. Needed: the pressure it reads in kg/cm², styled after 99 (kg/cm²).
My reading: 0.5 (kg/cm²)
